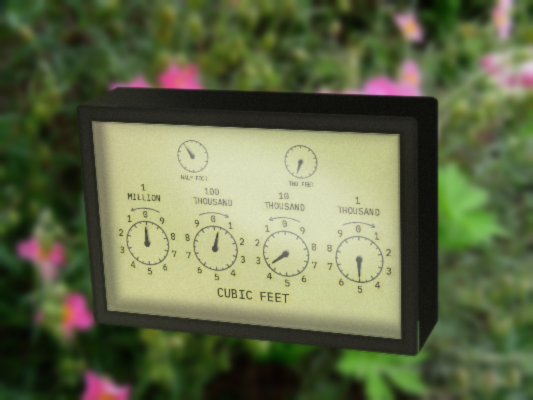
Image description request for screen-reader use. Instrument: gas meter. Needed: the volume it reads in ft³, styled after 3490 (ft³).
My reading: 3500 (ft³)
